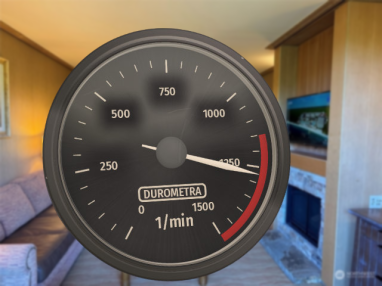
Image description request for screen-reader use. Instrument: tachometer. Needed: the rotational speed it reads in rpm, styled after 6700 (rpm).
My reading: 1275 (rpm)
